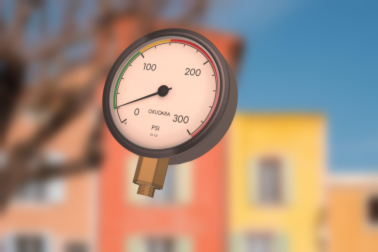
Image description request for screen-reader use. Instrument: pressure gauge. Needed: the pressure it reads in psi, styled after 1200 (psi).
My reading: 20 (psi)
